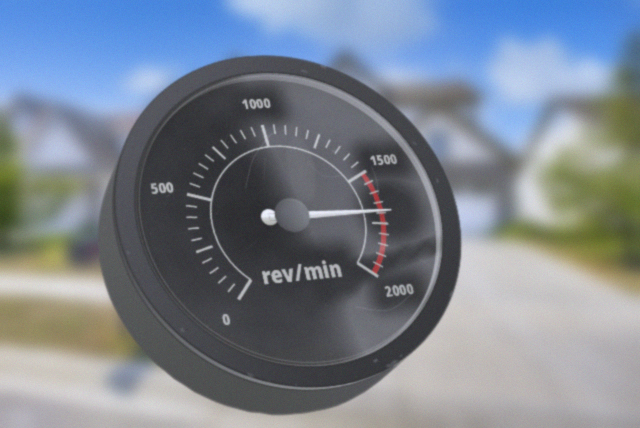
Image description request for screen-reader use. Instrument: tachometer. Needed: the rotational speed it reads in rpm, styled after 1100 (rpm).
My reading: 1700 (rpm)
